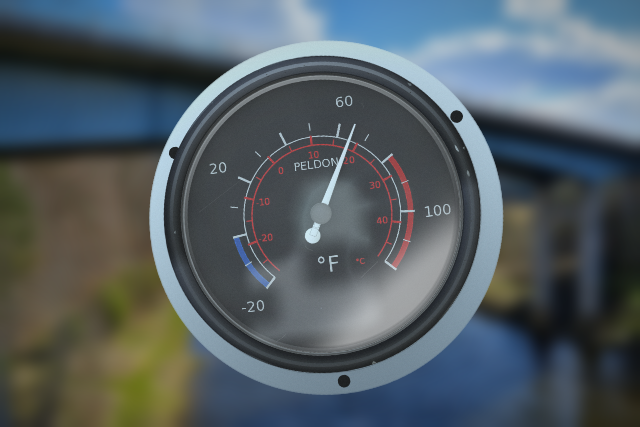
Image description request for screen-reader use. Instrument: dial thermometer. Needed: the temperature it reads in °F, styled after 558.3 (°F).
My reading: 65 (°F)
